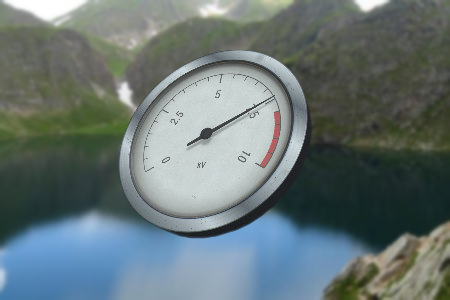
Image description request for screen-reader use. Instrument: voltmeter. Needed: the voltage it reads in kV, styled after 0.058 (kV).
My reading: 7.5 (kV)
